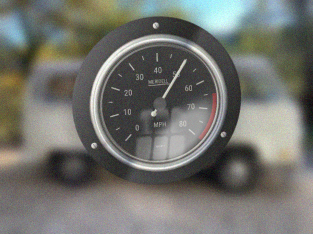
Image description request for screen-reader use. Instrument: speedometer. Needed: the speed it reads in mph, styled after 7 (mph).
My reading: 50 (mph)
